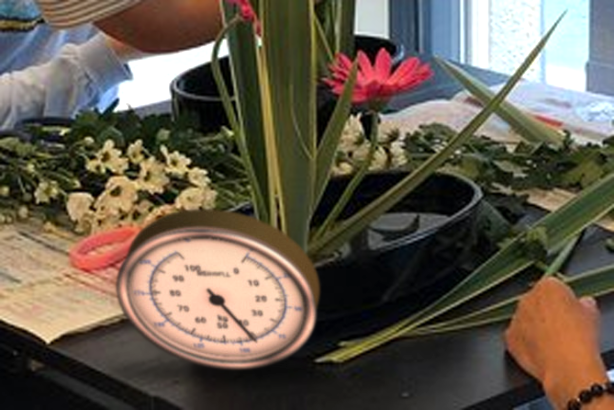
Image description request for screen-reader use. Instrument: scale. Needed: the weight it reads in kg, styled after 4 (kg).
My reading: 40 (kg)
